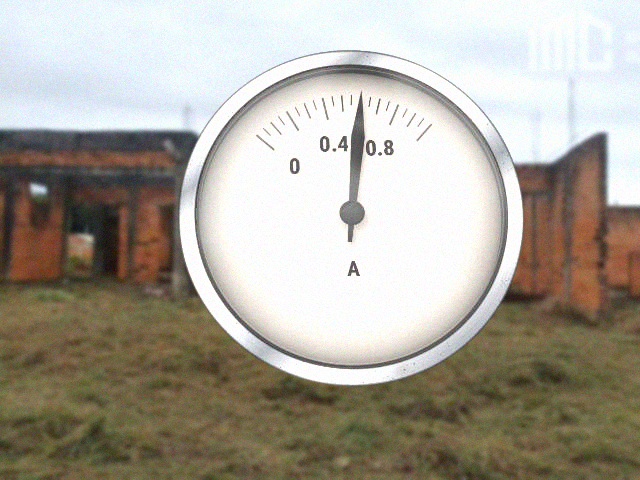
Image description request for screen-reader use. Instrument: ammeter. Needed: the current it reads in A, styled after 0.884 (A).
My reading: 0.6 (A)
